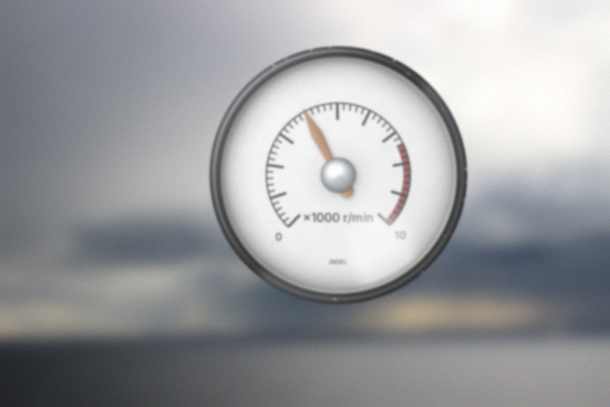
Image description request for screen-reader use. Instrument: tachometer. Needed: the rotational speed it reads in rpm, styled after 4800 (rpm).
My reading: 4000 (rpm)
